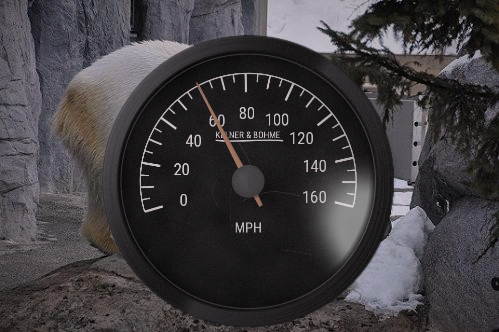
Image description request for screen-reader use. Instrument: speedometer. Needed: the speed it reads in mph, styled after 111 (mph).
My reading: 60 (mph)
